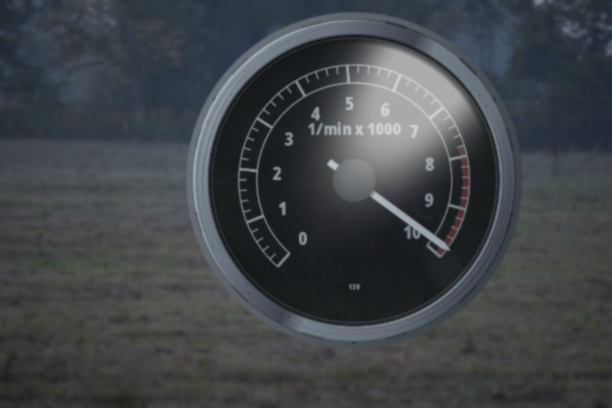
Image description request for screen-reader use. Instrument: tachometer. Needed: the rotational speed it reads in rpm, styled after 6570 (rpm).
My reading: 9800 (rpm)
